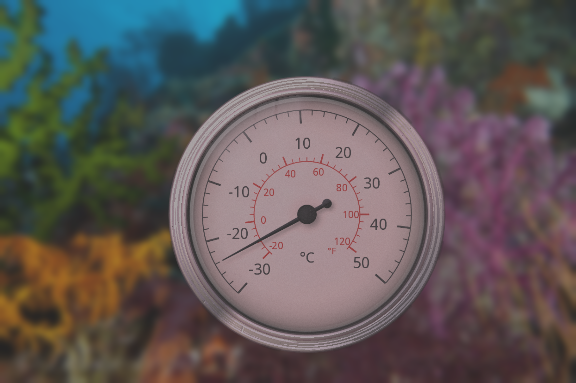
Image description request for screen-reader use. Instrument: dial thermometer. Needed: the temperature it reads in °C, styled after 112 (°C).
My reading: -24 (°C)
